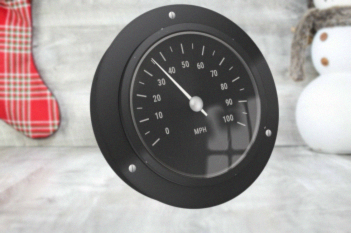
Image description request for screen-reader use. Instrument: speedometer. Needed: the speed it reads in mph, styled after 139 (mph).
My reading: 35 (mph)
